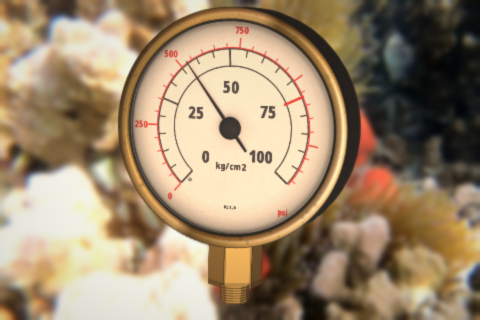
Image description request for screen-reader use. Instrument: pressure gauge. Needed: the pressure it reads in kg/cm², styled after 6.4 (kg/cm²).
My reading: 37.5 (kg/cm²)
